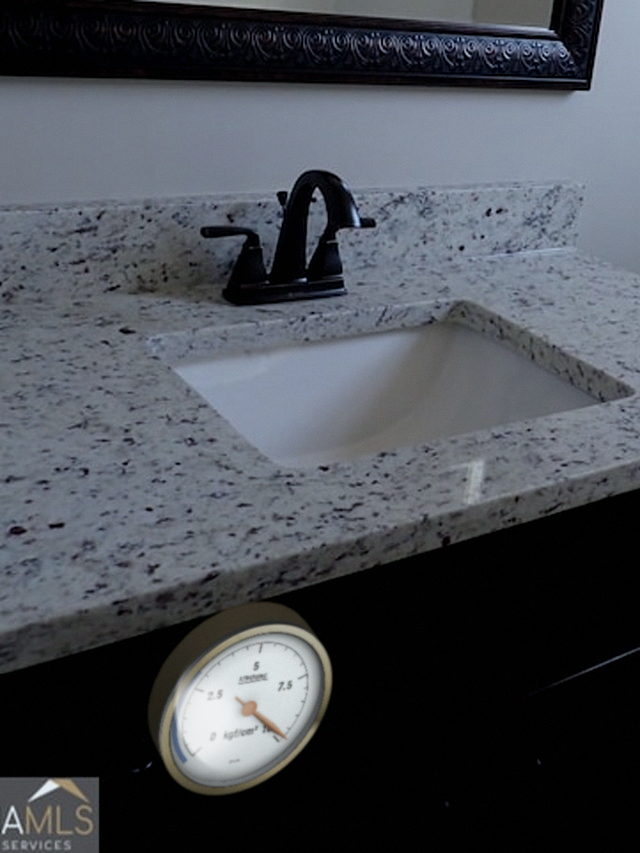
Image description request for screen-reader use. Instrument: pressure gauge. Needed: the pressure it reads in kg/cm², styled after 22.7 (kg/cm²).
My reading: 9.75 (kg/cm²)
